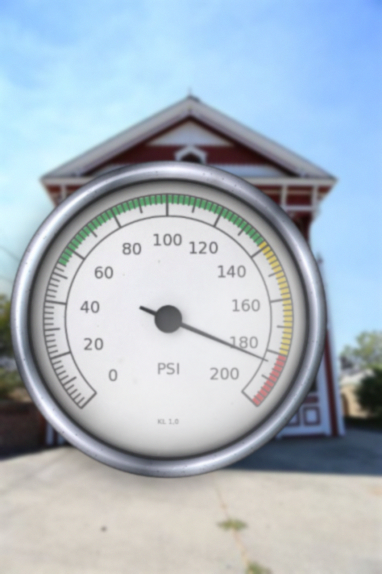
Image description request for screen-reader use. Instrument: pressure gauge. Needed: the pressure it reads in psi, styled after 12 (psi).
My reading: 184 (psi)
